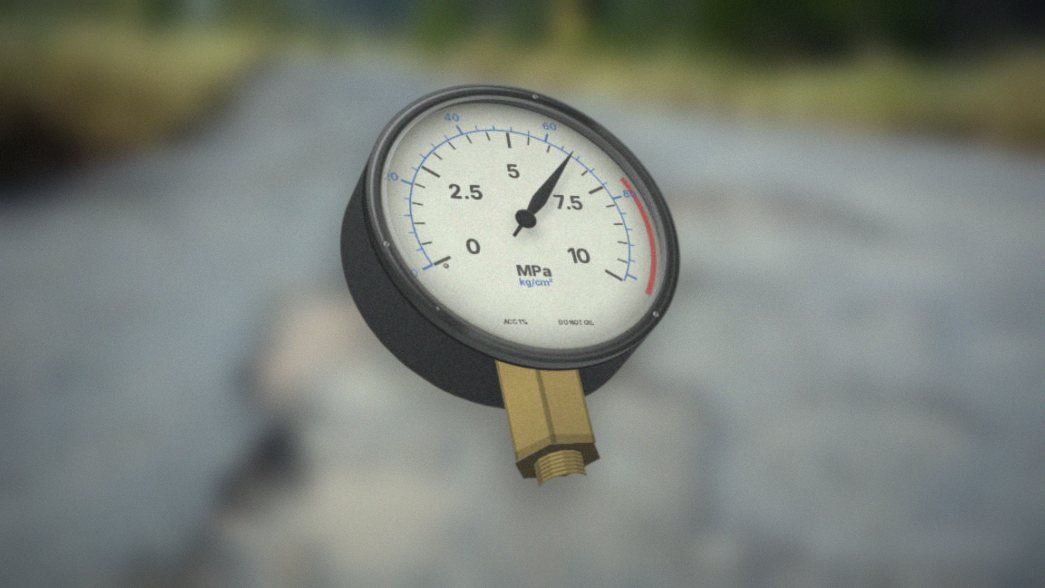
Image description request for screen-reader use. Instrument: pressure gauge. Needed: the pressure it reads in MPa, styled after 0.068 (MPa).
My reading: 6.5 (MPa)
